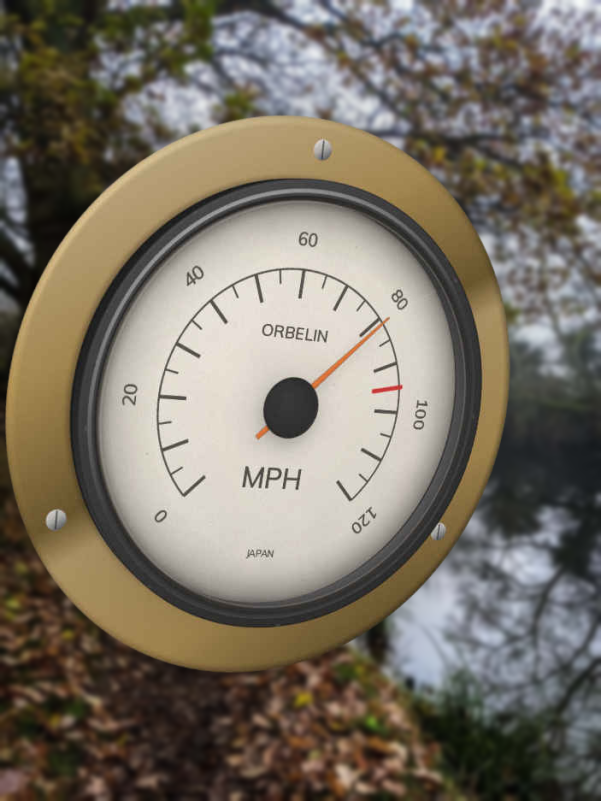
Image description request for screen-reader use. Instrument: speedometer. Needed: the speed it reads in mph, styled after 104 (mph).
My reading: 80 (mph)
